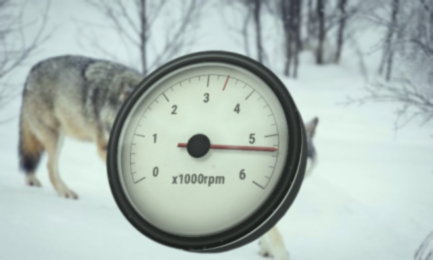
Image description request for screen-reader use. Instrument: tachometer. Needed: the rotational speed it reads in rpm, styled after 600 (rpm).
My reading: 5300 (rpm)
